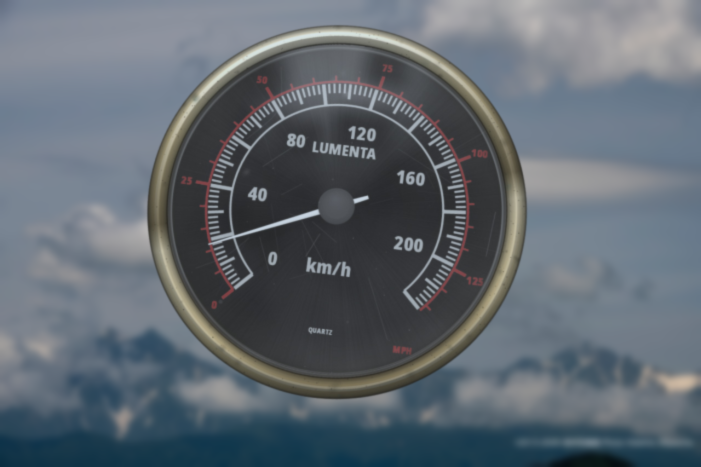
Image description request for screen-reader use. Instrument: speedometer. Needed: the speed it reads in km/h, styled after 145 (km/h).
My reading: 18 (km/h)
